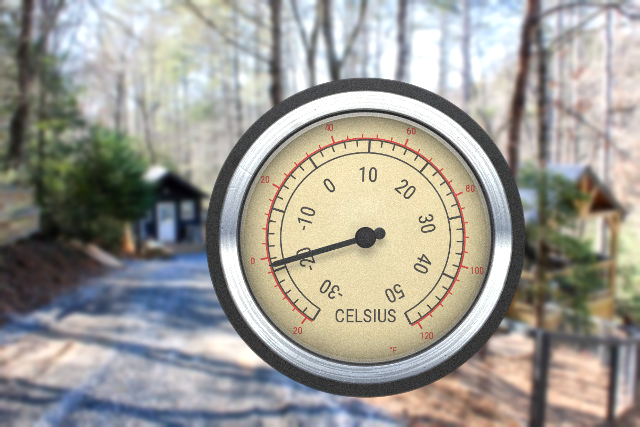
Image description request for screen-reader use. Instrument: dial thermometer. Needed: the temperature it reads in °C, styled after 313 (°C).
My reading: -19 (°C)
